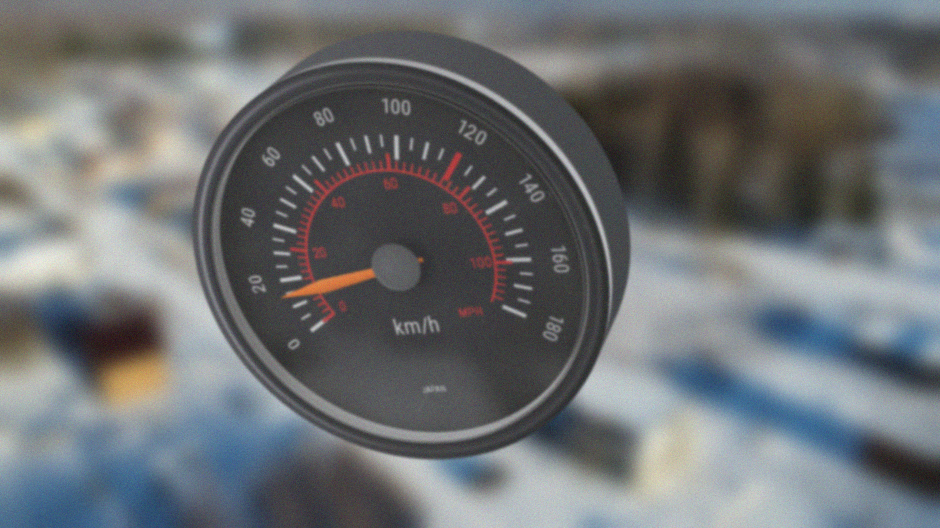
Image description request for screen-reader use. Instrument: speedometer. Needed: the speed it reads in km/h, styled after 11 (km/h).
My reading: 15 (km/h)
